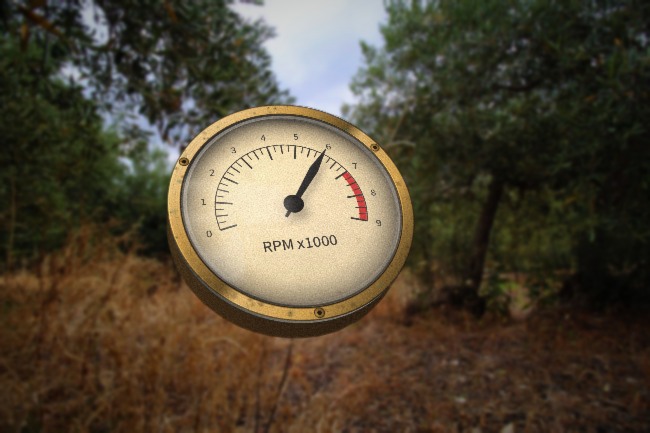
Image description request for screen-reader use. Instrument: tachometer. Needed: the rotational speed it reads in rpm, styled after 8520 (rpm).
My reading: 6000 (rpm)
